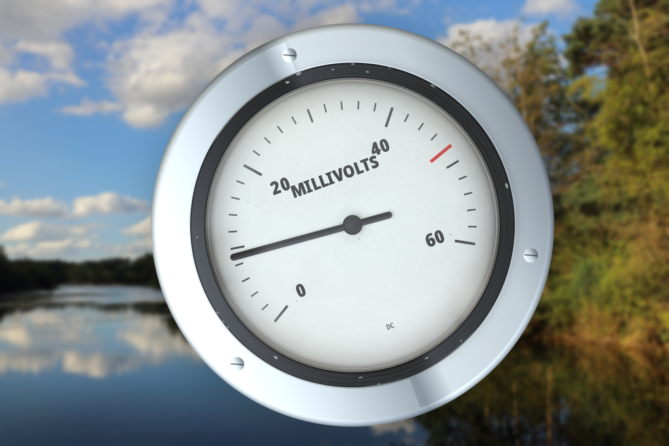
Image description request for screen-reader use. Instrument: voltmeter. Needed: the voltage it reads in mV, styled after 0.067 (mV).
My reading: 9 (mV)
